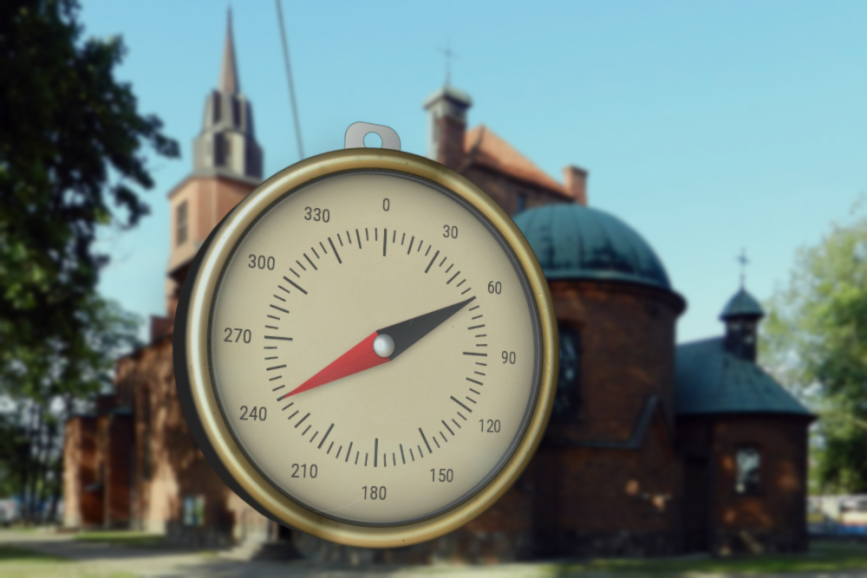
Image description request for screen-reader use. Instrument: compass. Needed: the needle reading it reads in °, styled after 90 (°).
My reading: 240 (°)
